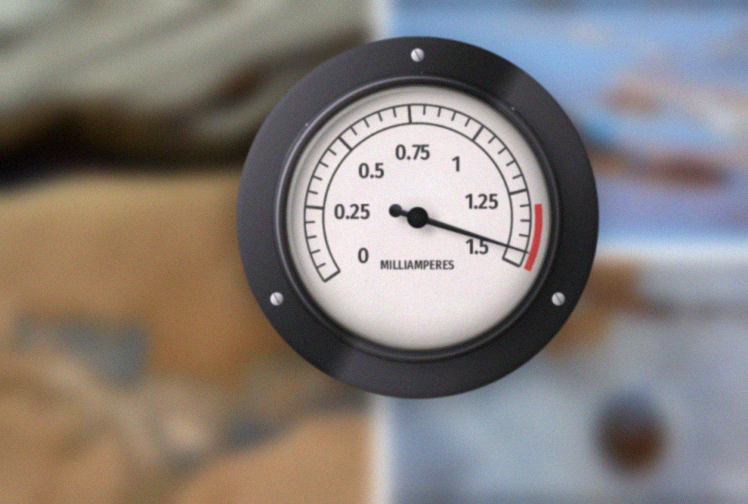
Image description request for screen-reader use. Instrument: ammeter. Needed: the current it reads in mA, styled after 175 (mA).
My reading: 1.45 (mA)
